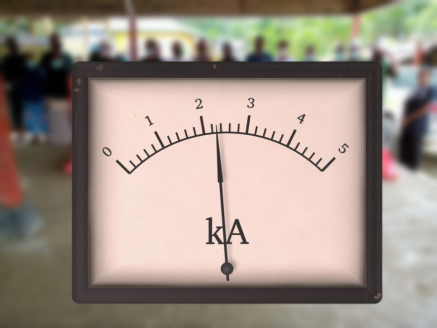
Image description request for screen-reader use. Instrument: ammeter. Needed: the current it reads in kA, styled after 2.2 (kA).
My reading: 2.3 (kA)
